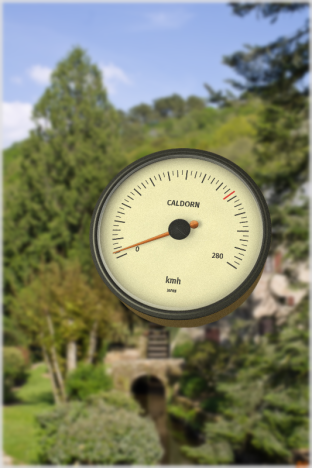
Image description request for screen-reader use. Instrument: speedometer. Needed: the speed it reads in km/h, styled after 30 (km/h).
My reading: 5 (km/h)
